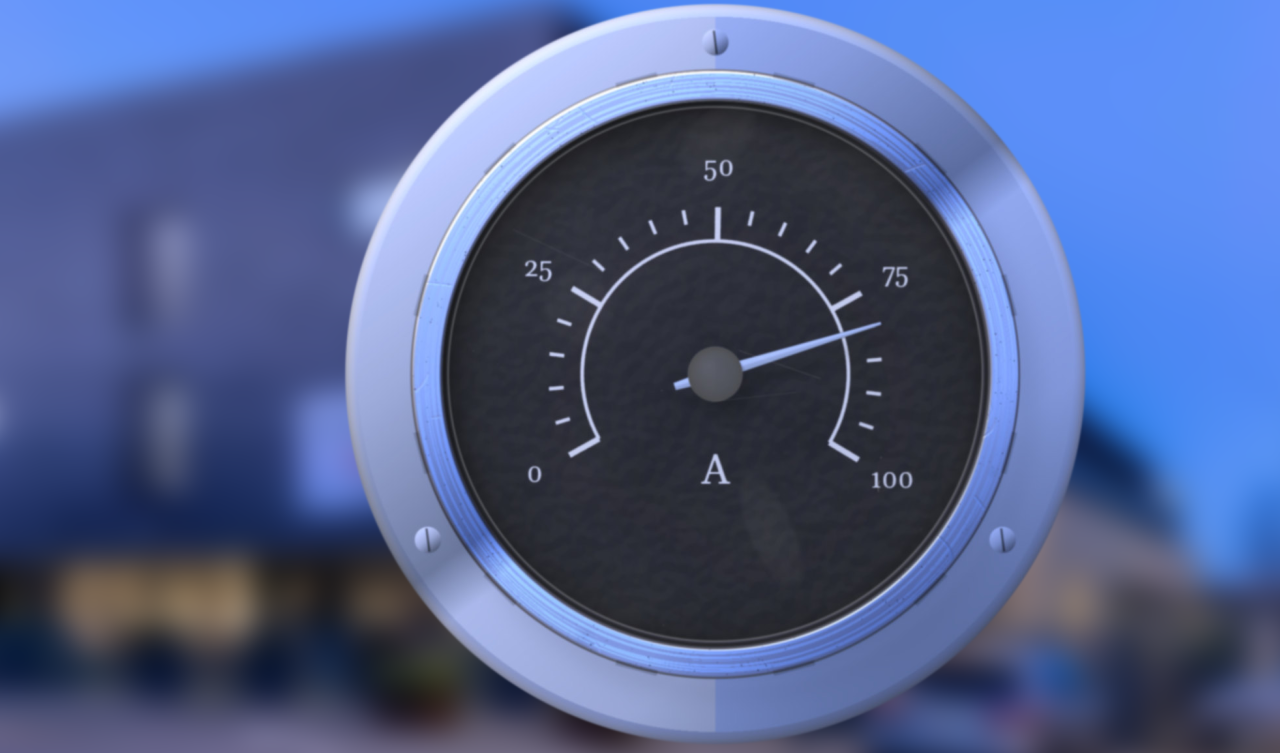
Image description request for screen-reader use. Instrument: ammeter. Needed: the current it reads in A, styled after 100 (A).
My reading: 80 (A)
